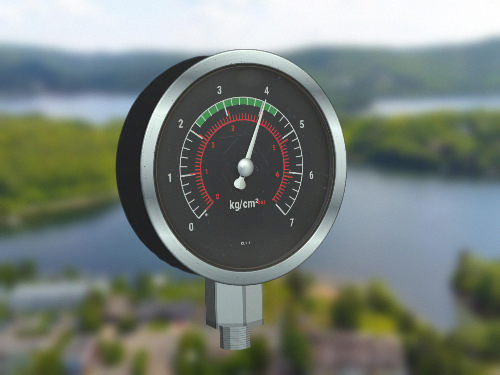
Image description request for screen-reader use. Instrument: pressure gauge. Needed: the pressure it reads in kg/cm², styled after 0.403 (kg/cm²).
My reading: 4 (kg/cm²)
